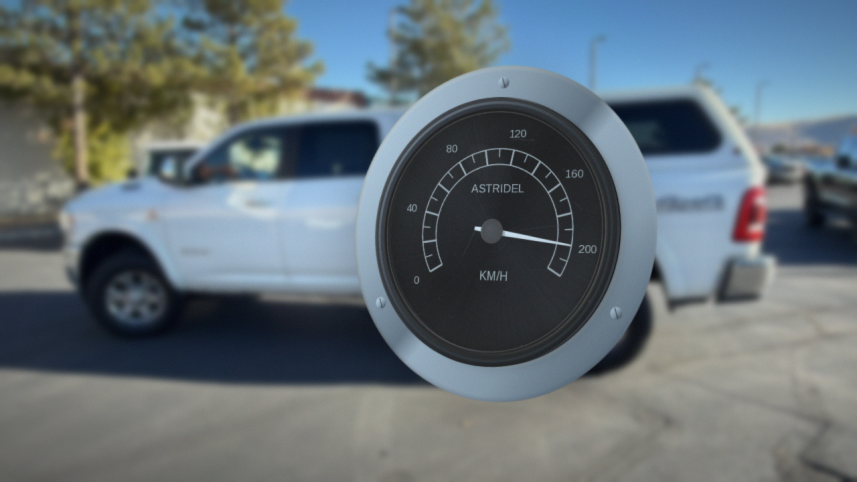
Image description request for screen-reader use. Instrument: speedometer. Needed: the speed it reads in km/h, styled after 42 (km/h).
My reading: 200 (km/h)
